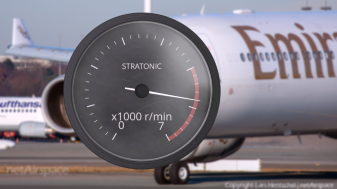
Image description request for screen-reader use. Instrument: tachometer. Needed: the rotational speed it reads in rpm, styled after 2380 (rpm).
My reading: 5800 (rpm)
